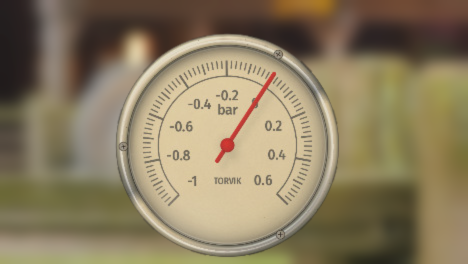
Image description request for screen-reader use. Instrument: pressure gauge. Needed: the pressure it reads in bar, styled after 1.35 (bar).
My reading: 0 (bar)
